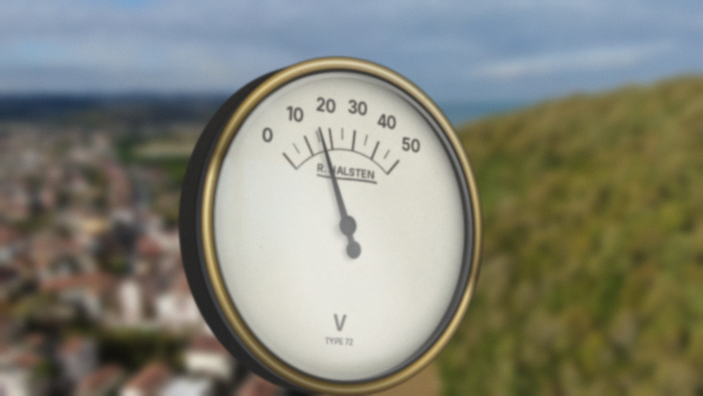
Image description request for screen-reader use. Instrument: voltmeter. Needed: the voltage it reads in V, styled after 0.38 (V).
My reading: 15 (V)
